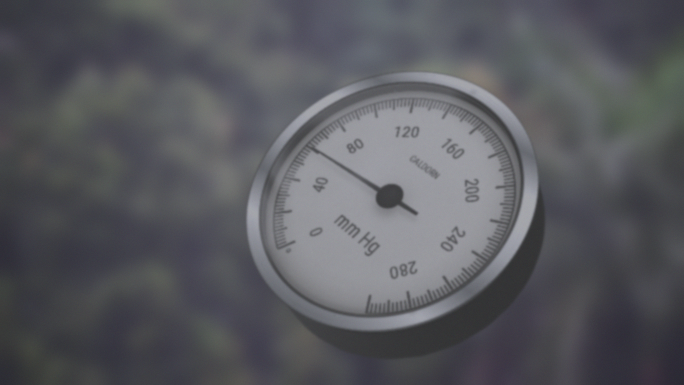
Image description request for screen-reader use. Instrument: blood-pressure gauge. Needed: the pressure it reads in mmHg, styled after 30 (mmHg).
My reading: 60 (mmHg)
